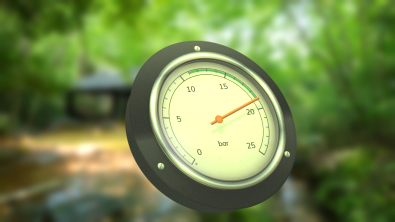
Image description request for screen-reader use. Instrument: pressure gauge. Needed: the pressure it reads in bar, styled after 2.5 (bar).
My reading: 19 (bar)
